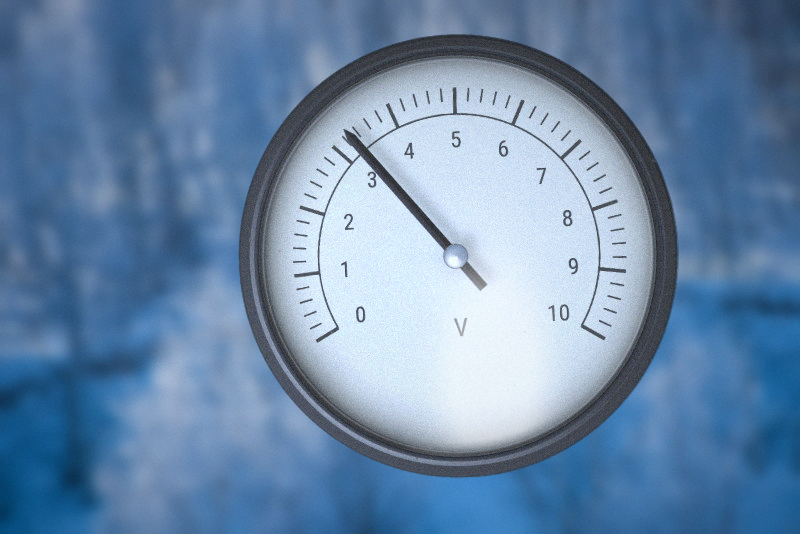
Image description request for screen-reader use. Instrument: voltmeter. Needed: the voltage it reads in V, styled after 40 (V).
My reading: 3.3 (V)
